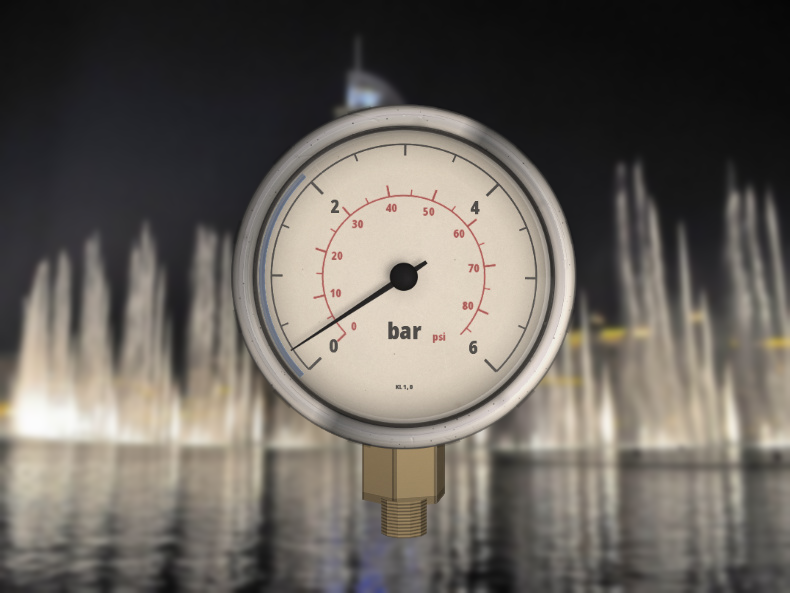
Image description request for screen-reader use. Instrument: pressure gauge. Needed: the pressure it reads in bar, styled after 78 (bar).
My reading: 0.25 (bar)
